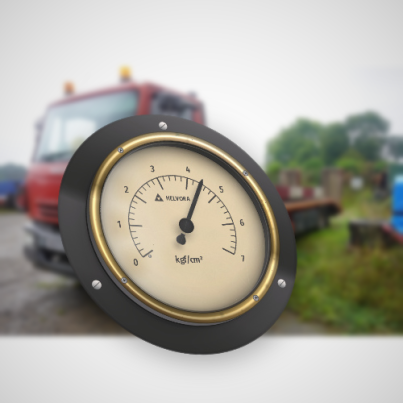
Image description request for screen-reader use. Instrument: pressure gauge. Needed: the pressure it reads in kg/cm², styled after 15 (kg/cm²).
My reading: 4.4 (kg/cm²)
